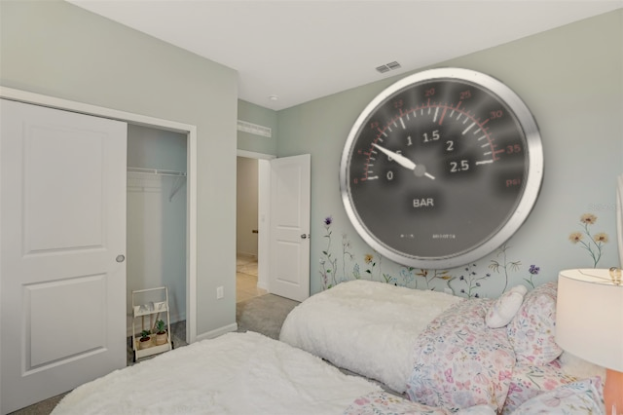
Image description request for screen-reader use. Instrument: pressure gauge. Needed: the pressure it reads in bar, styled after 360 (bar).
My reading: 0.5 (bar)
